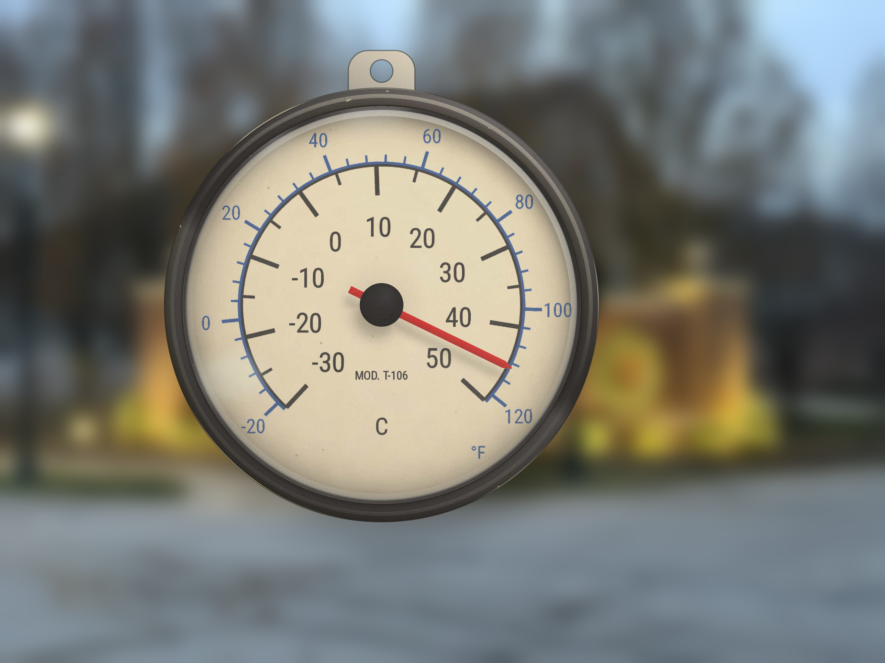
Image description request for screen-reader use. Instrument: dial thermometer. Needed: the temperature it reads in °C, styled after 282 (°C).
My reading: 45 (°C)
